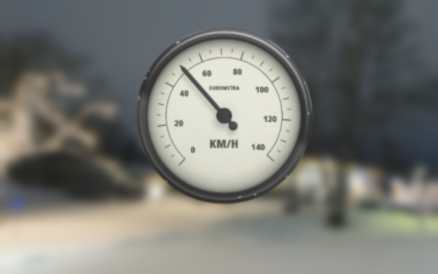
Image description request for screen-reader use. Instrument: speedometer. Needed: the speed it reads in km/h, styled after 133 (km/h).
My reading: 50 (km/h)
